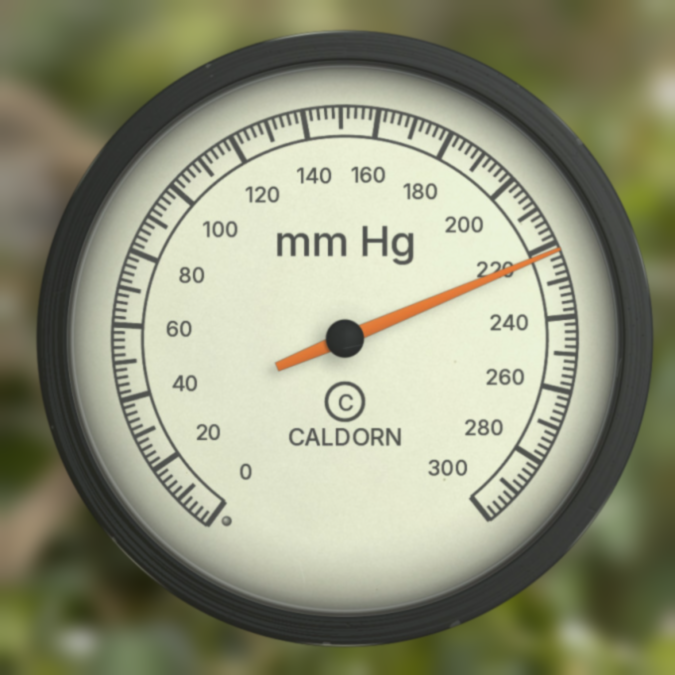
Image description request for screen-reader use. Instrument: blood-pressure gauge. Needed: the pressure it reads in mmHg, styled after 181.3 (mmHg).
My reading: 222 (mmHg)
